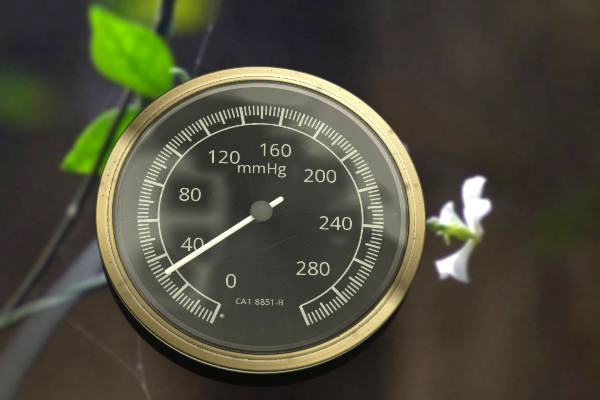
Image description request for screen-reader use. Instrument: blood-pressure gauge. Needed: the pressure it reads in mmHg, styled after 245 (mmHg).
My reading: 30 (mmHg)
